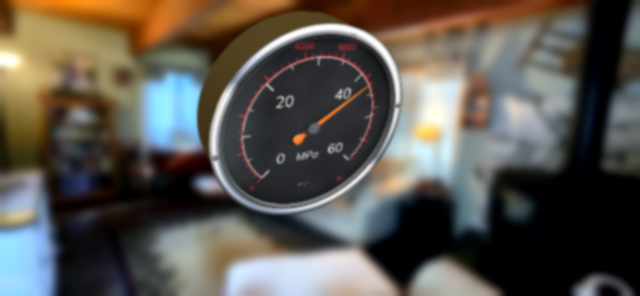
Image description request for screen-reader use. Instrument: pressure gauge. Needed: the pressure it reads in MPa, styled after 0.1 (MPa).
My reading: 42.5 (MPa)
